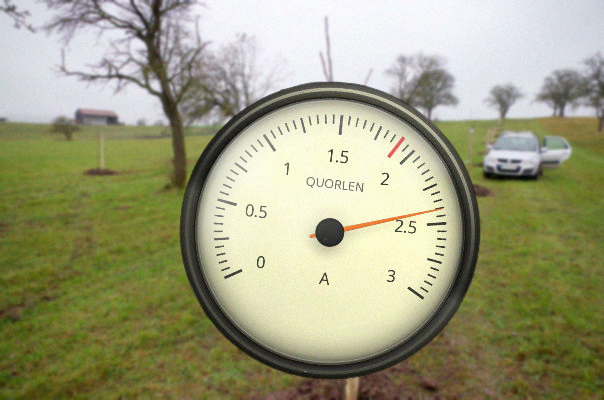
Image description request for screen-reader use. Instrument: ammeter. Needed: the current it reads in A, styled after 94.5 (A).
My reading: 2.4 (A)
